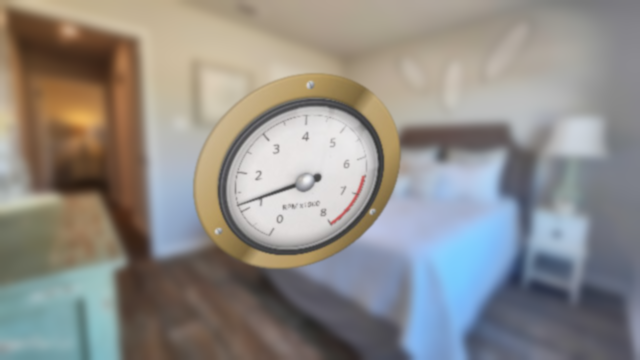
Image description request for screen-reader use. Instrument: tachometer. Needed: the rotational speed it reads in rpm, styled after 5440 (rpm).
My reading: 1250 (rpm)
